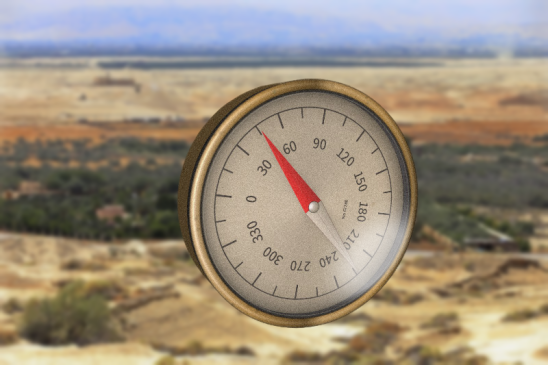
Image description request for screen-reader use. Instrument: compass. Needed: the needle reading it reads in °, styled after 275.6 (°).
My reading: 45 (°)
